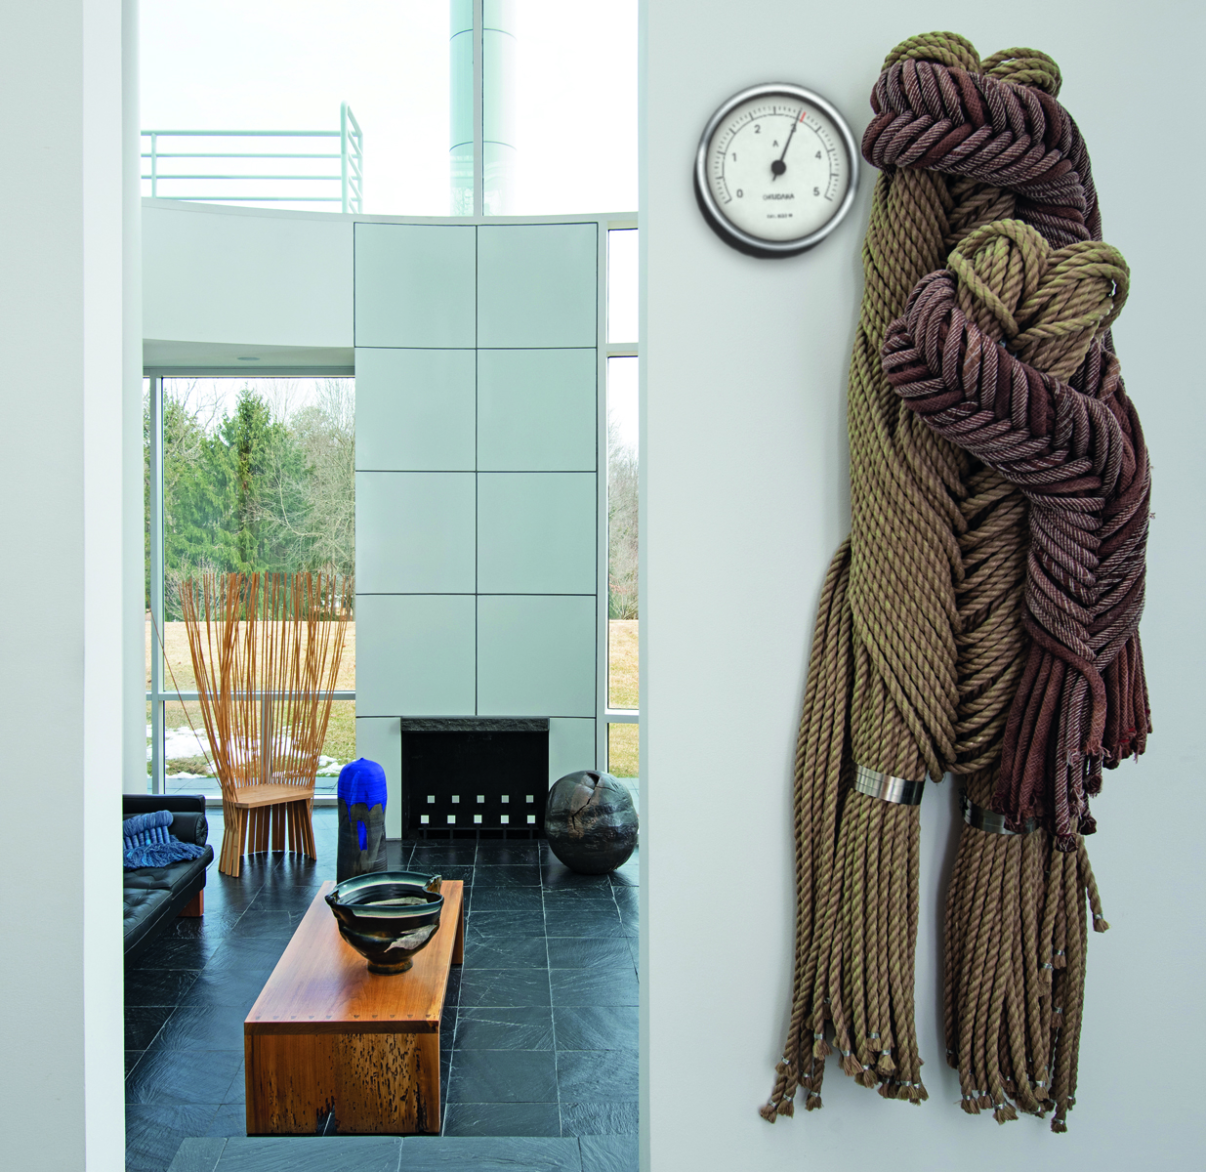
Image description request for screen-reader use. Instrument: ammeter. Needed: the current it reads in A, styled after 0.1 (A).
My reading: 3 (A)
